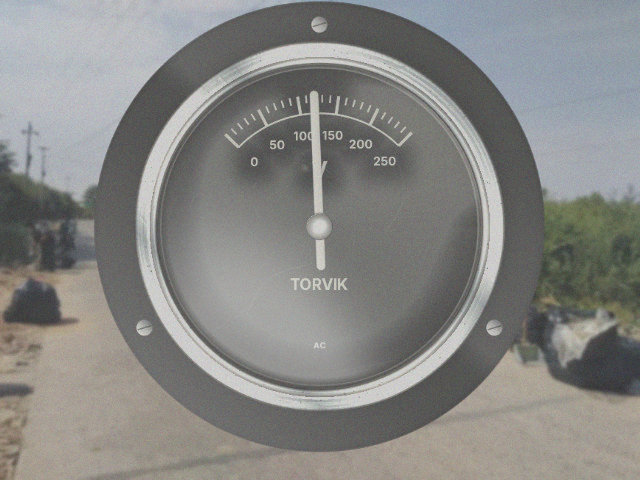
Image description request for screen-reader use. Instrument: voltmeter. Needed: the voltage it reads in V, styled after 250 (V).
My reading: 120 (V)
